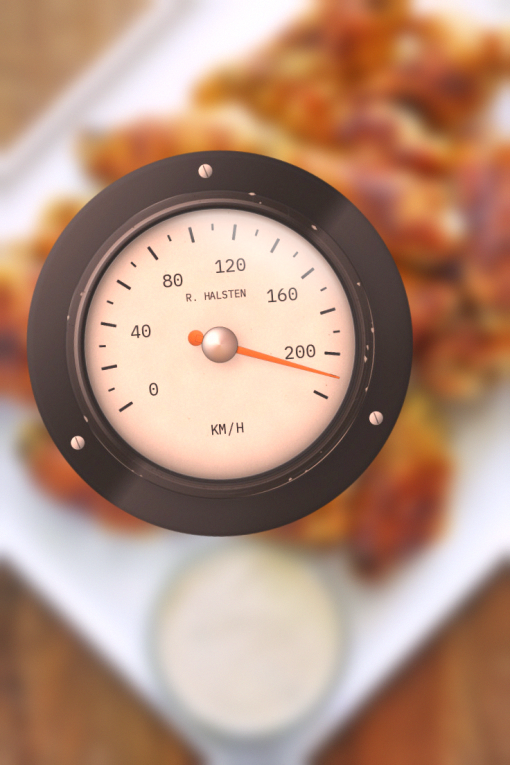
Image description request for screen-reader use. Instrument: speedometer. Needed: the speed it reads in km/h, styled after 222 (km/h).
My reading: 210 (km/h)
